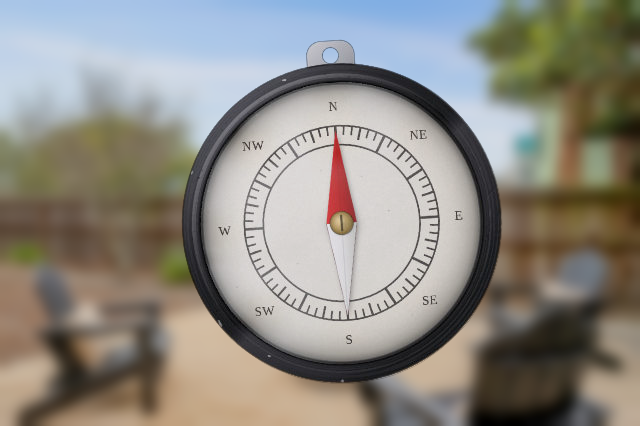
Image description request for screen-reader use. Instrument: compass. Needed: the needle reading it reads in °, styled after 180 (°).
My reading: 0 (°)
